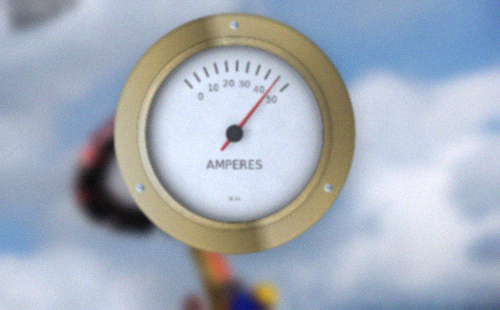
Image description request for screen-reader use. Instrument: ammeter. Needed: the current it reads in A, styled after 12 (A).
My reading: 45 (A)
